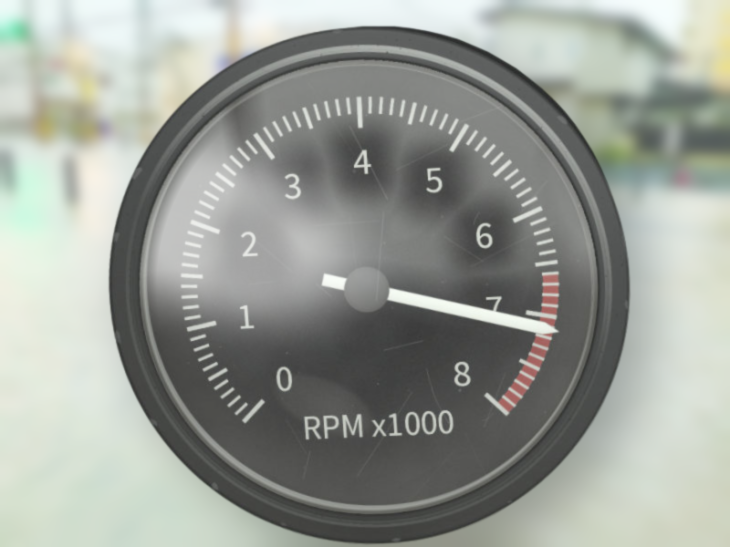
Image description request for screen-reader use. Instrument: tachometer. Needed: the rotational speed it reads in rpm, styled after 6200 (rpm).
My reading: 7100 (rpm)
